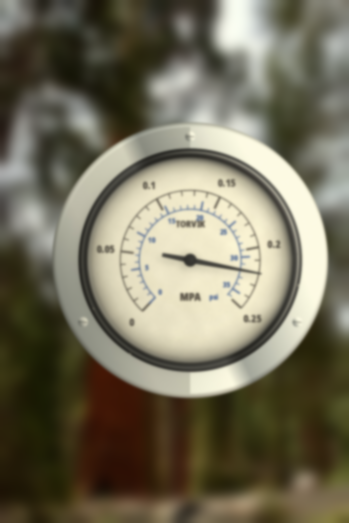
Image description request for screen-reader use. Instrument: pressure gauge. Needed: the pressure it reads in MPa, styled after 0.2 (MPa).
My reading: 0.22 (MPa)
